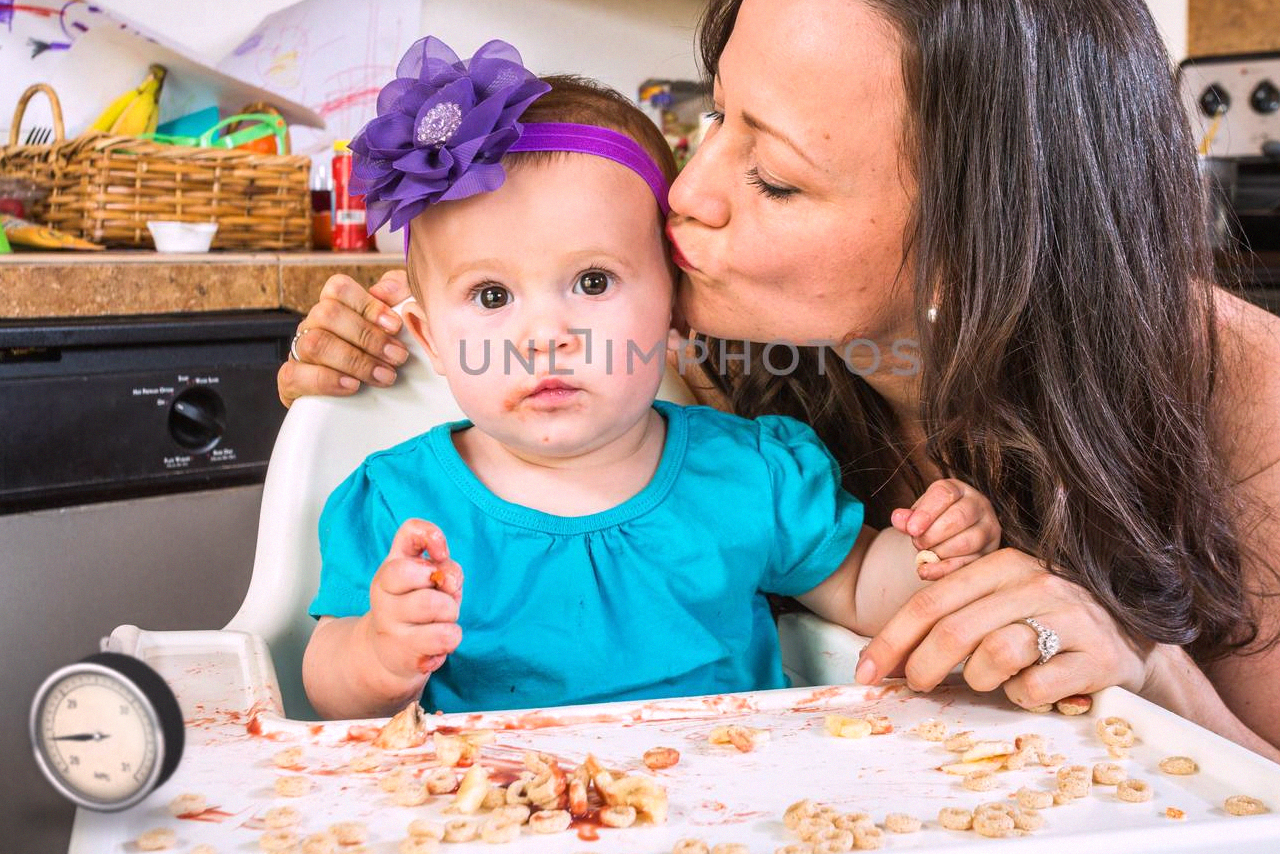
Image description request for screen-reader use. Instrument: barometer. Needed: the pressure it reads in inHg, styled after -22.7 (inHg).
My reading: 28.4 (inHg)
